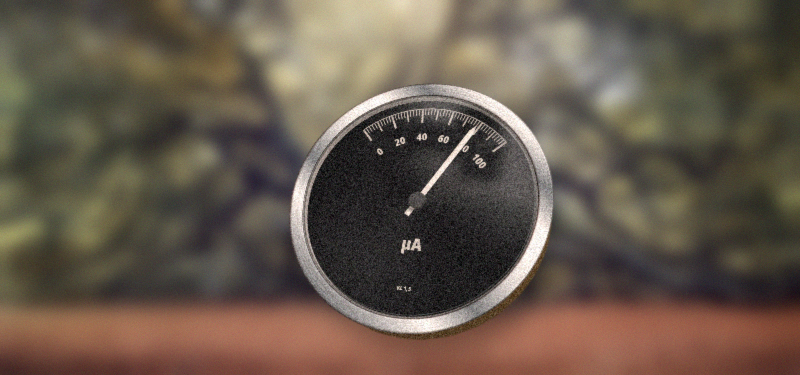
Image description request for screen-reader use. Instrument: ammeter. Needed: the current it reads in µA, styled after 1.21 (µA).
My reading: 80 (µA)
